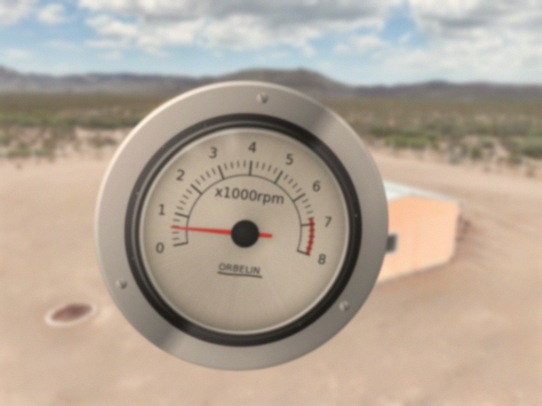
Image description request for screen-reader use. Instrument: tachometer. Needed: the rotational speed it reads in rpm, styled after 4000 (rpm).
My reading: 600 (rpm)
